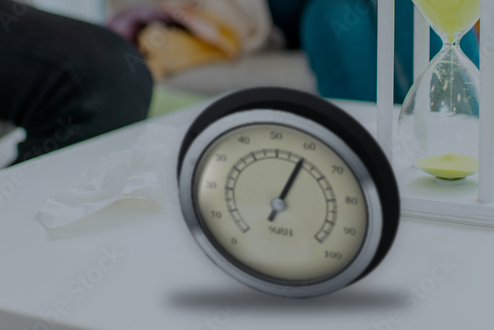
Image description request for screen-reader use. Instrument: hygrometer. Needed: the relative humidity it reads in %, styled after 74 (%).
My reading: 60 (%)
